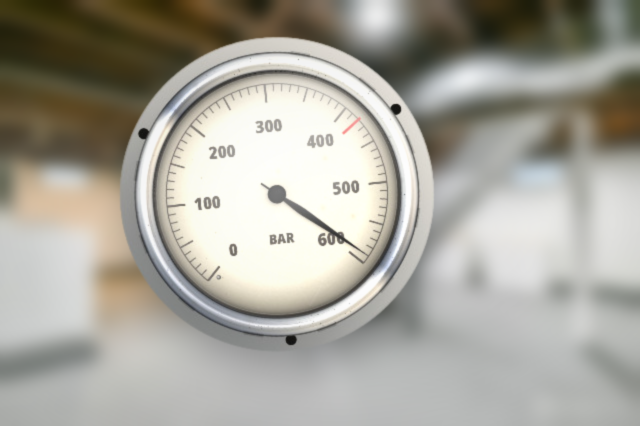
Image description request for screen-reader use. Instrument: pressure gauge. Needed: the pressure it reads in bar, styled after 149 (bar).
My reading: 590 (bar)
